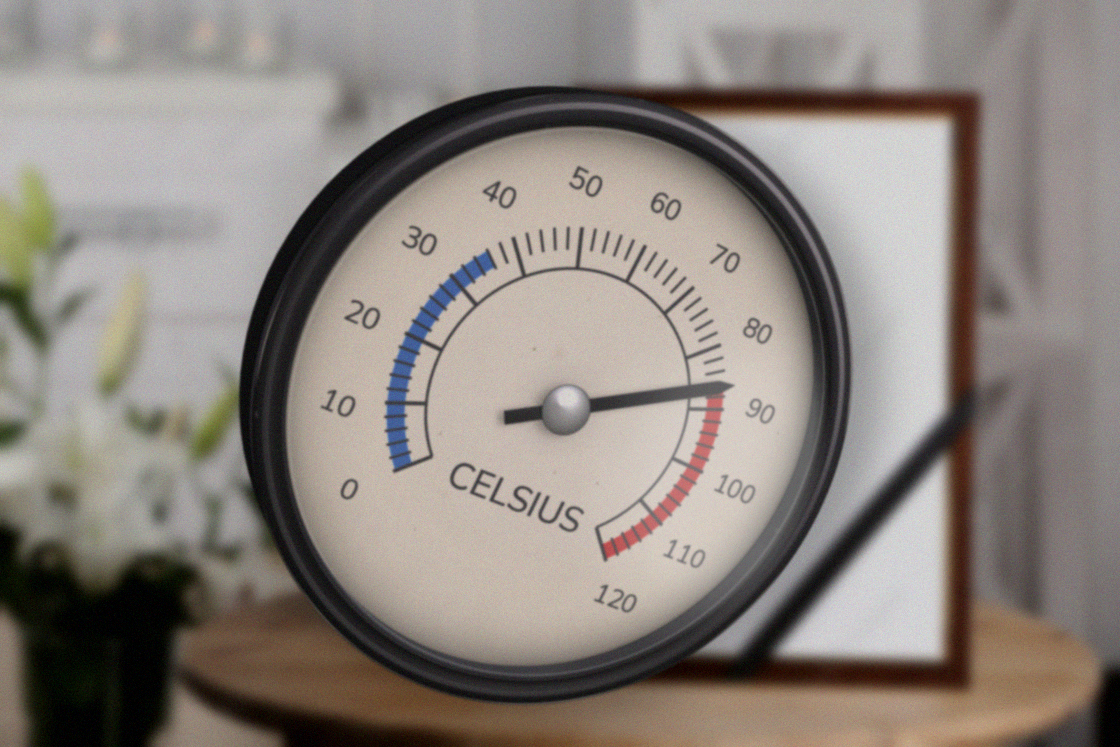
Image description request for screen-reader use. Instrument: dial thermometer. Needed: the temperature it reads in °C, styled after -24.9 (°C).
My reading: 86 (°C)
